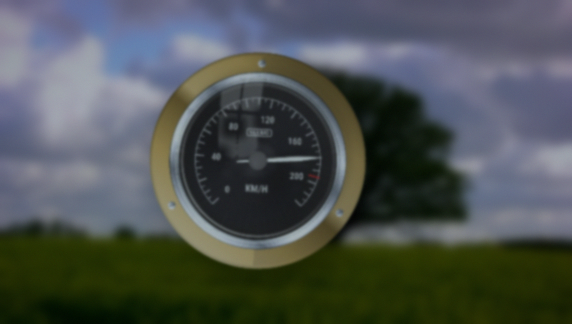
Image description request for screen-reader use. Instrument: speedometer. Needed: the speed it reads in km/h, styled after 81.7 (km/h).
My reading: 180 (km/h)
